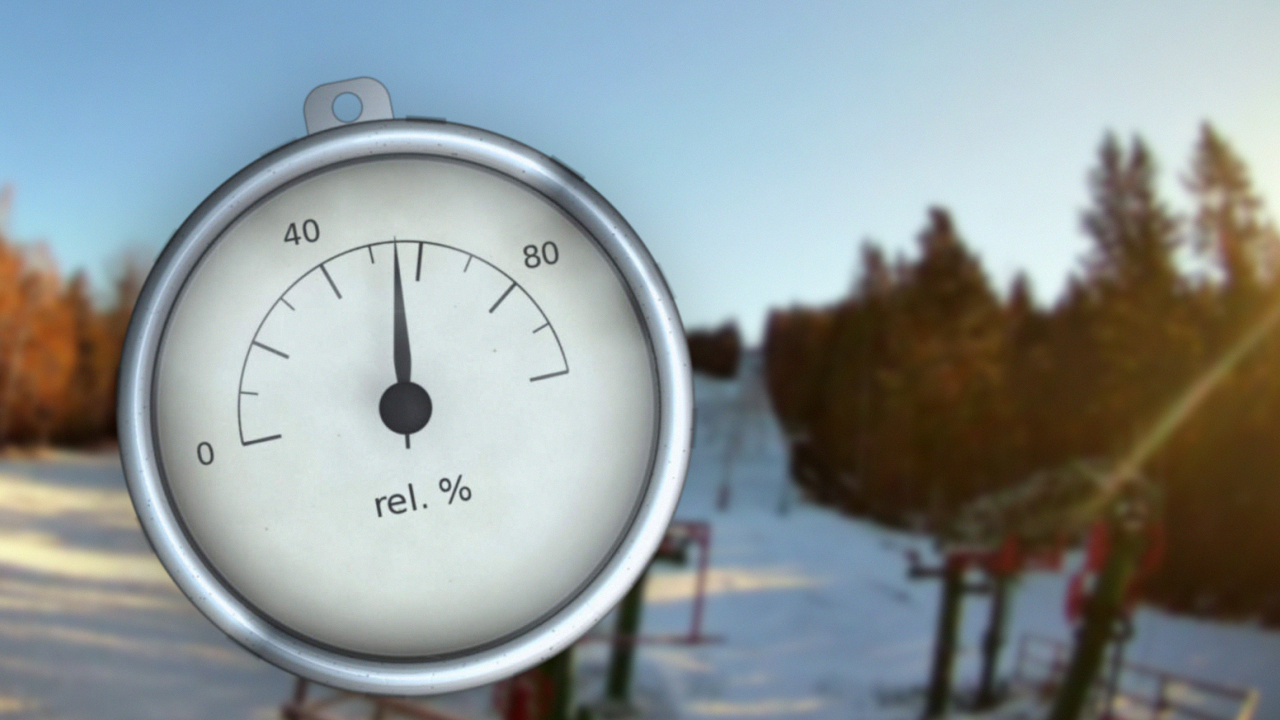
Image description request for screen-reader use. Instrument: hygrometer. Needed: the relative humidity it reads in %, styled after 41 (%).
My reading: 55 (%)
